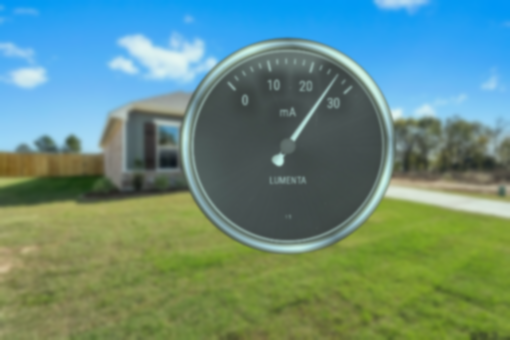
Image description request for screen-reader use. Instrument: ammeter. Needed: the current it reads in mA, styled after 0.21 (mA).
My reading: 26 (mA)
